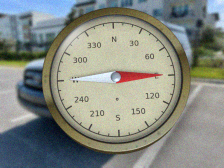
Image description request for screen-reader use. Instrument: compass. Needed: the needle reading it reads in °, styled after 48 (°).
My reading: 90 (°)
